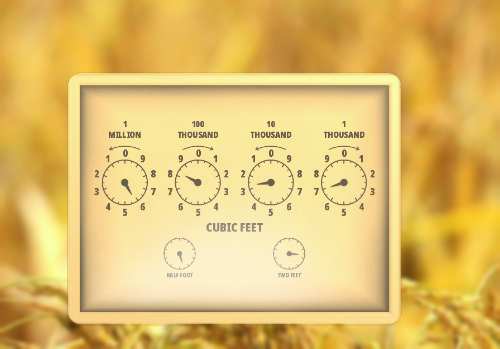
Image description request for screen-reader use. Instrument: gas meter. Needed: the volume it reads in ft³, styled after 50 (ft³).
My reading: 582700 (ft³)
